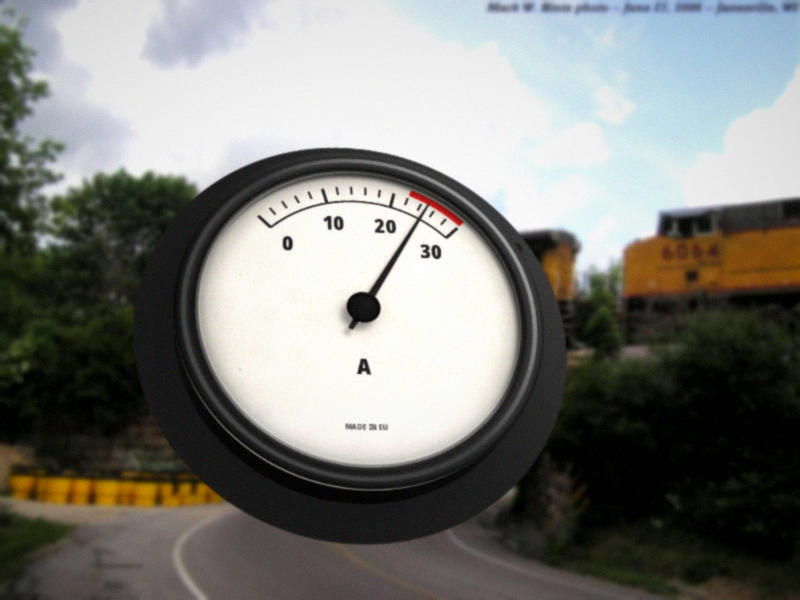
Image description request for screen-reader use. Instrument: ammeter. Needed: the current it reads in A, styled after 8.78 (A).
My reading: 25 (A)
